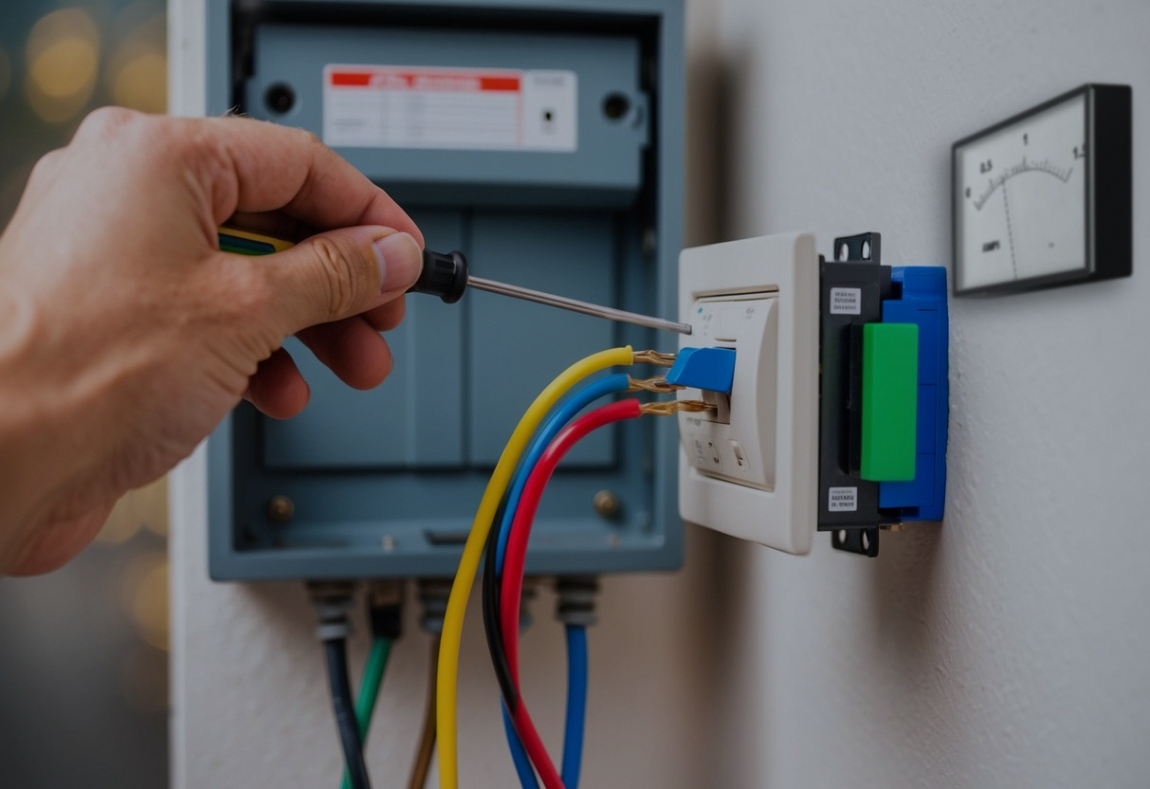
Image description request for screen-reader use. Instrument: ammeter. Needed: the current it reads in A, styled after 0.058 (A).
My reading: 0.75 (A)
